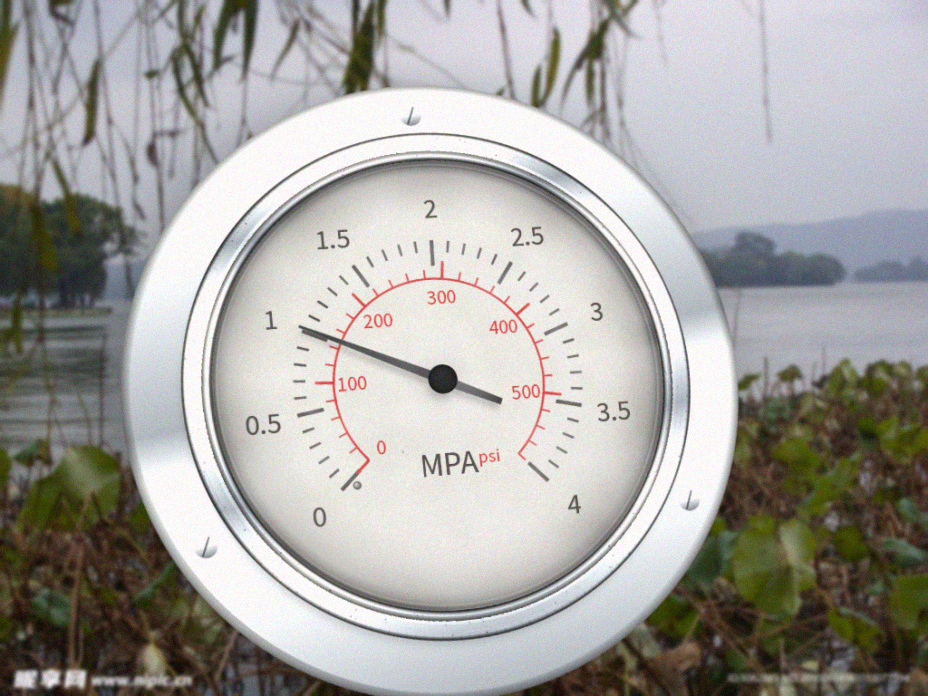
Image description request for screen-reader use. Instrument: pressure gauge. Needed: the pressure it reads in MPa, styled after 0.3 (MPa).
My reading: 1 (MPa)
